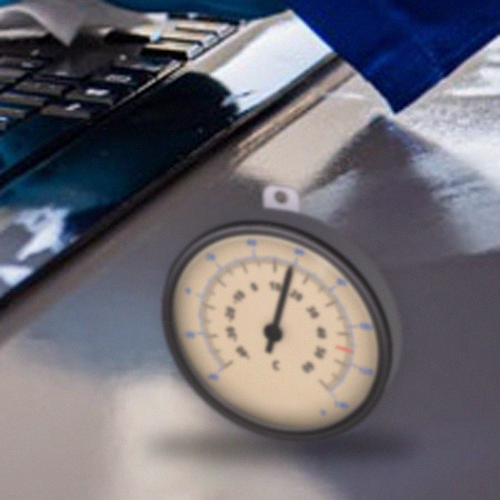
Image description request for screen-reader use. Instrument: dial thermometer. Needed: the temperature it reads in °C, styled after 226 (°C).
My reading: 15 (°C)
